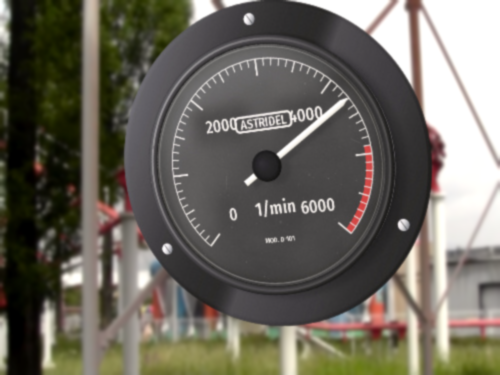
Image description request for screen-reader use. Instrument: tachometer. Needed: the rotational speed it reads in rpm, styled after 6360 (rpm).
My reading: 4300 (rpm)
